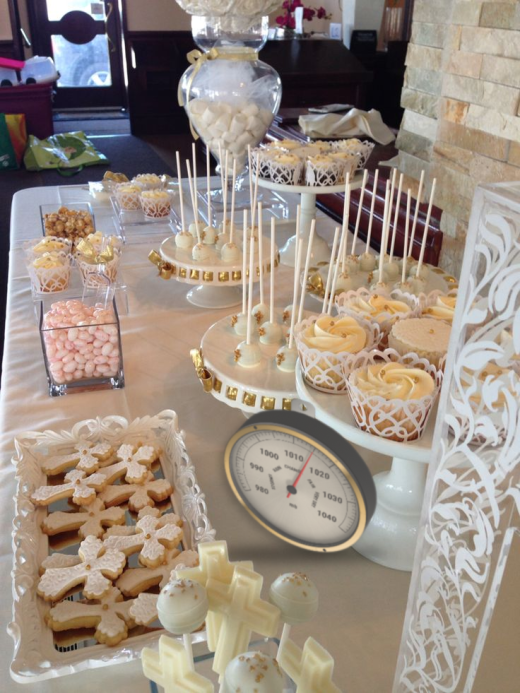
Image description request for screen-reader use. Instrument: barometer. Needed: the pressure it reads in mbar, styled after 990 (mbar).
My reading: 1015 (mbar)
